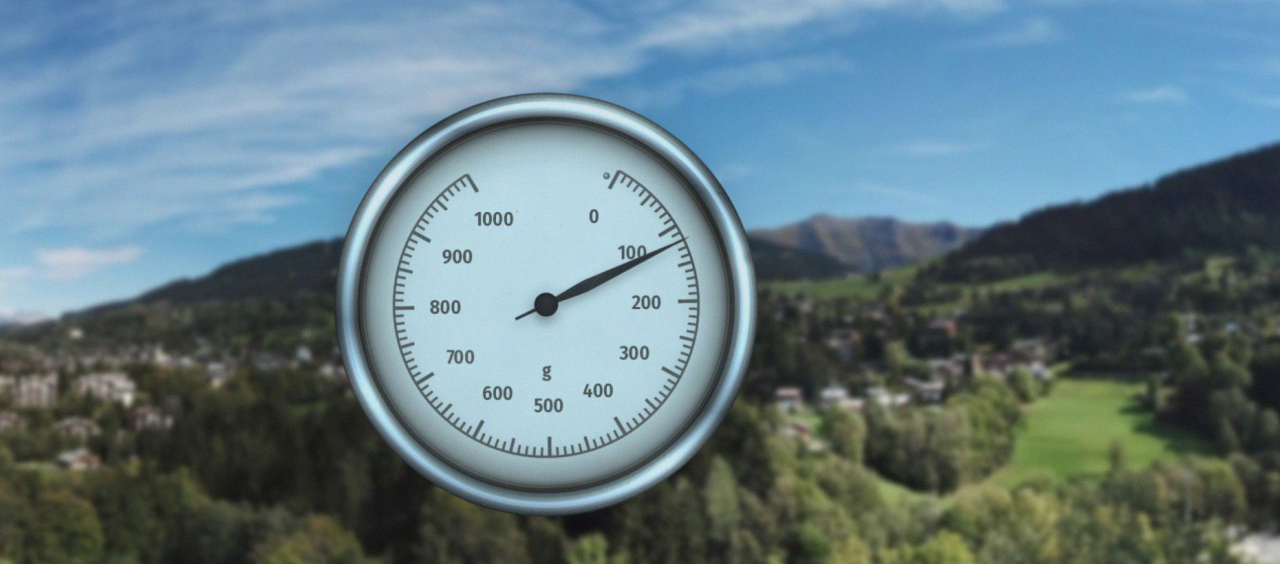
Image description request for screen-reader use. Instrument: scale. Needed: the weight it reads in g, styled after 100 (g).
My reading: 120 (g)
